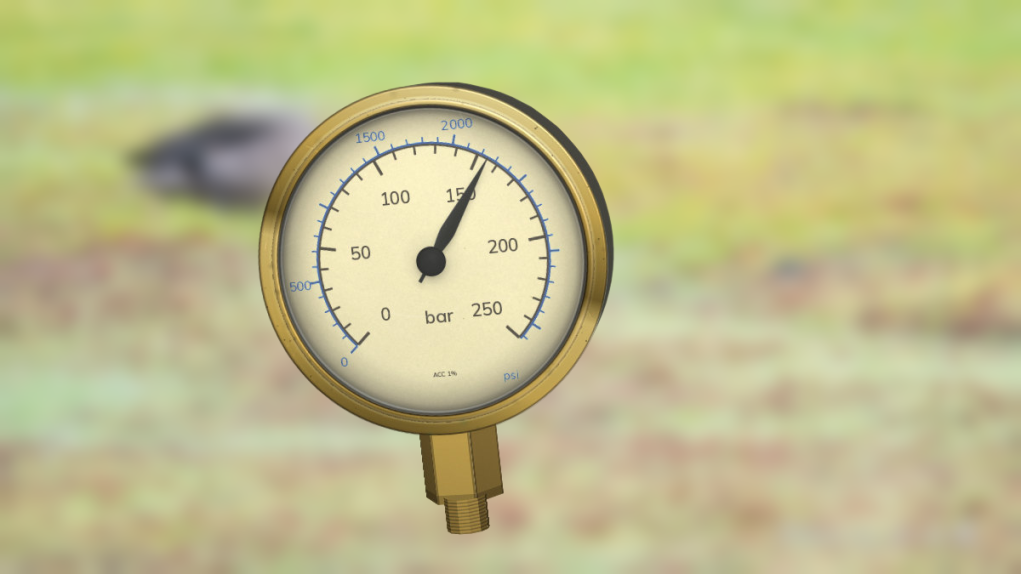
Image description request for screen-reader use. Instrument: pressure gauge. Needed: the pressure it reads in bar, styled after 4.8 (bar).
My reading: 155 (bar)
